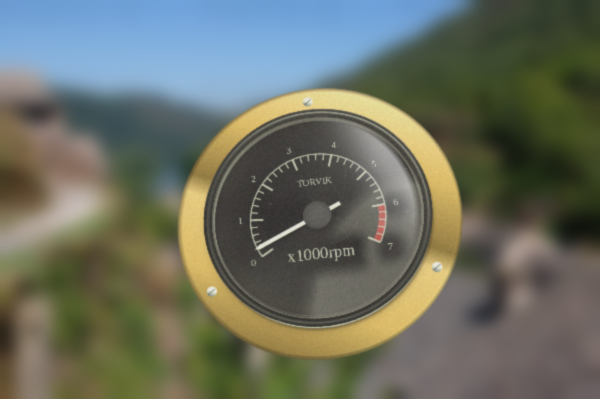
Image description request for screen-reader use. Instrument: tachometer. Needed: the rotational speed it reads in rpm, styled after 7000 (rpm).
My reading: 200 (rpm)
